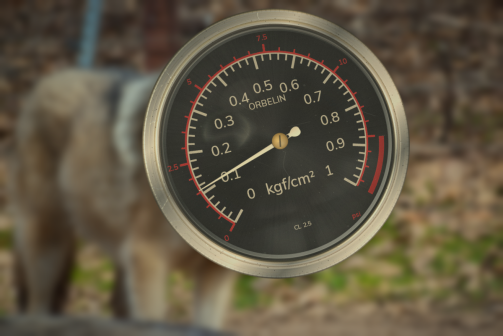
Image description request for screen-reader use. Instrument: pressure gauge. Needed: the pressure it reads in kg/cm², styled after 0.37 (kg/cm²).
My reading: 0.11 (kg/cm²)
